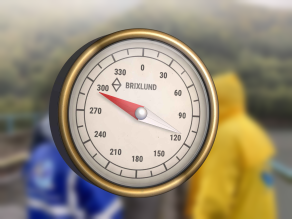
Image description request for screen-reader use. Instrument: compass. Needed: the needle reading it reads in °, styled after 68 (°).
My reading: 292.5 (°)
